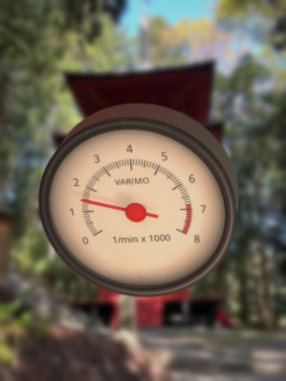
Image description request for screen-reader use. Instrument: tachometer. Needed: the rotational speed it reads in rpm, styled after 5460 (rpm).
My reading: 1500 (rpm)
